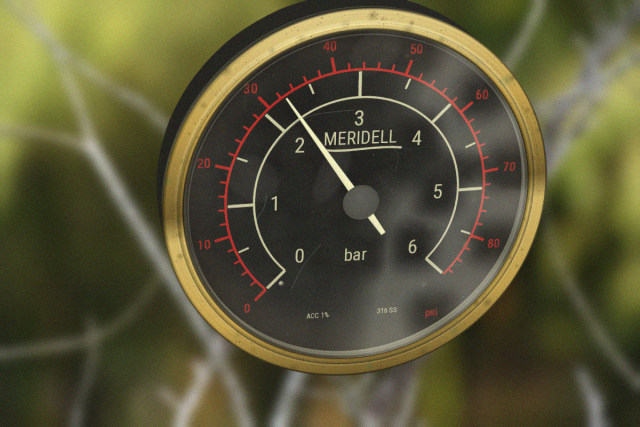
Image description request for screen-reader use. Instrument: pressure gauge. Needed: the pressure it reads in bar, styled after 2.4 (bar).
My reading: 2.25 (bar)
